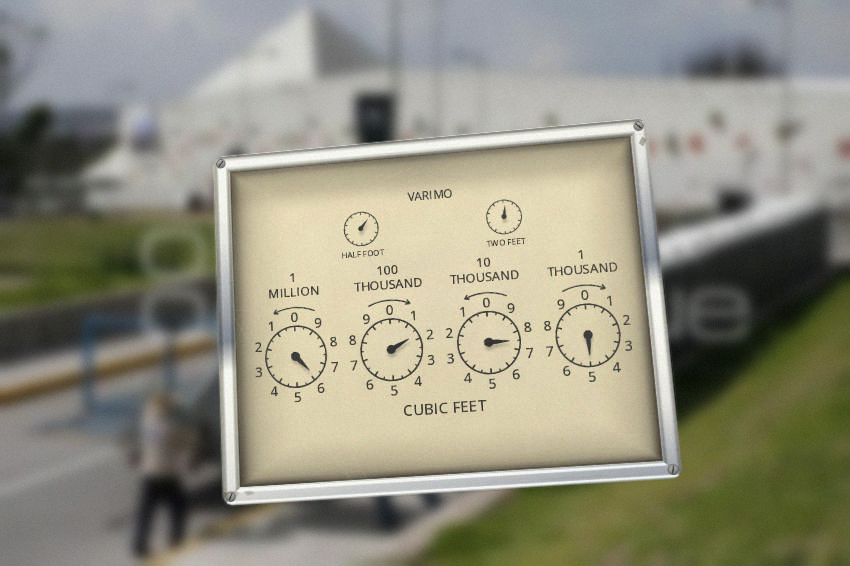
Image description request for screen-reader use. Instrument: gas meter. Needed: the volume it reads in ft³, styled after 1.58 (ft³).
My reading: 617500 (ft³)
